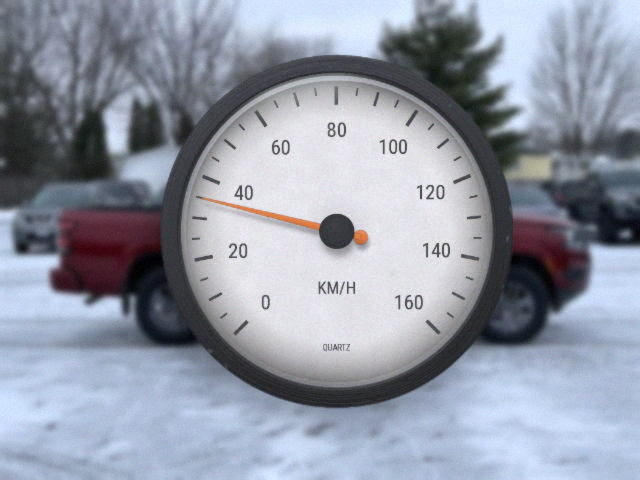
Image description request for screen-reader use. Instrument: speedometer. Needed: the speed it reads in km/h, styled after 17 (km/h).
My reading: 35 (km/h)
